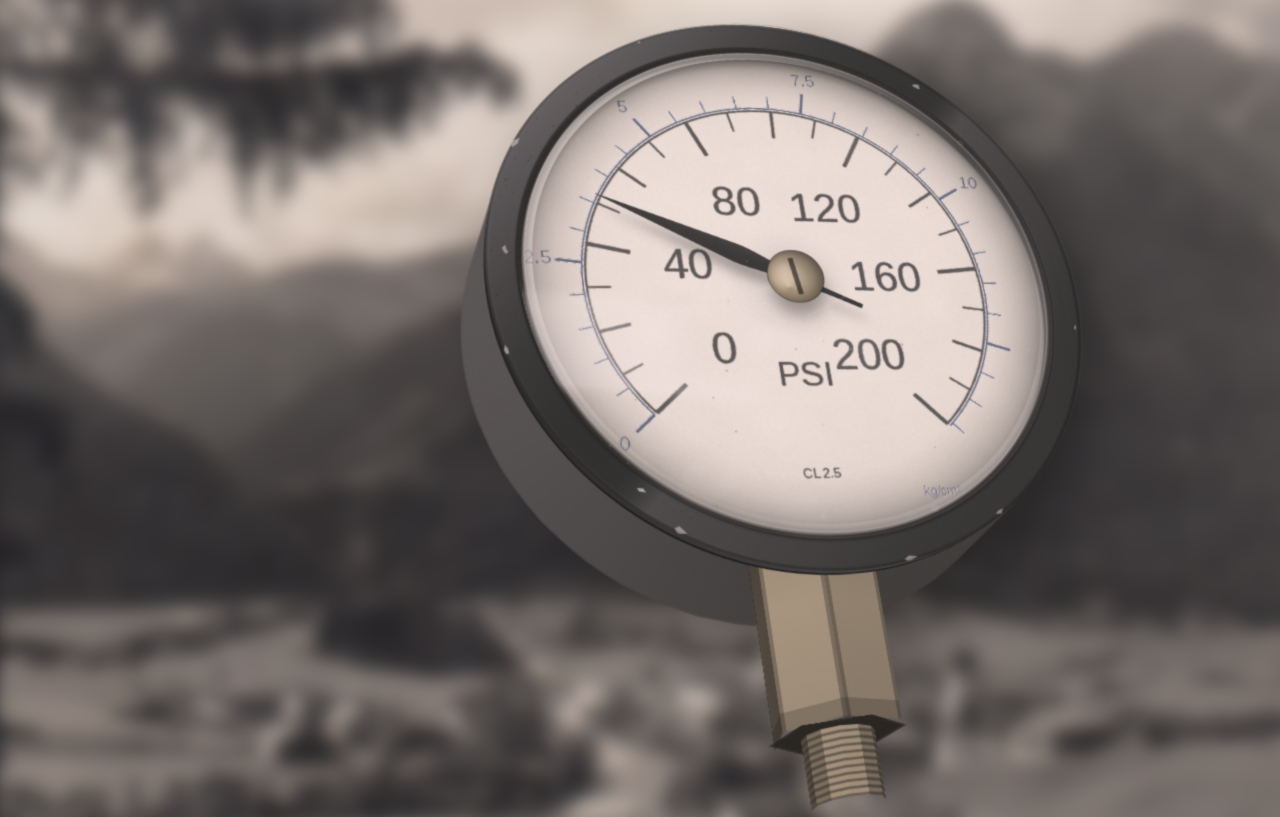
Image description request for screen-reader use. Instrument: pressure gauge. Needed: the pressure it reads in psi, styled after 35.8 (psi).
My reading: 50 (psi)
